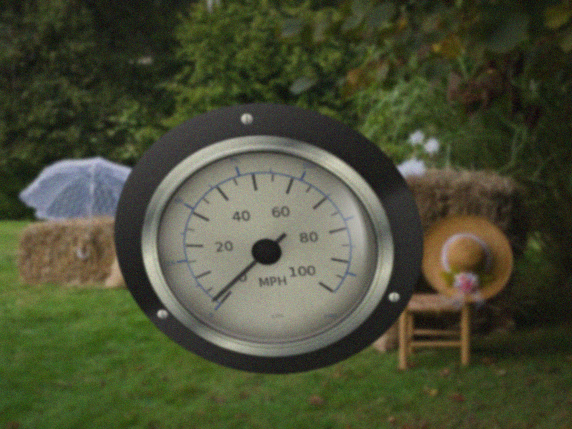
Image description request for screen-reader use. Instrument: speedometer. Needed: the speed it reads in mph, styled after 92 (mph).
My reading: 2.5 (mph)
